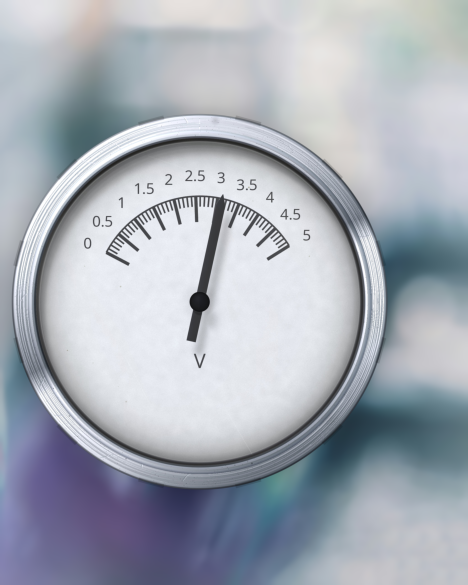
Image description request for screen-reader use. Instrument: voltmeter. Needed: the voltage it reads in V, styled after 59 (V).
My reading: 3.1 (V)
